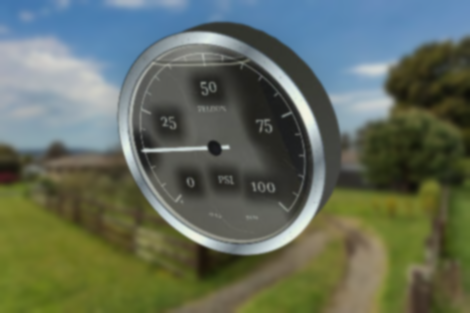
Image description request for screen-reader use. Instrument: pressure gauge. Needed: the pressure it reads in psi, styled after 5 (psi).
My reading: 15 (psi)
